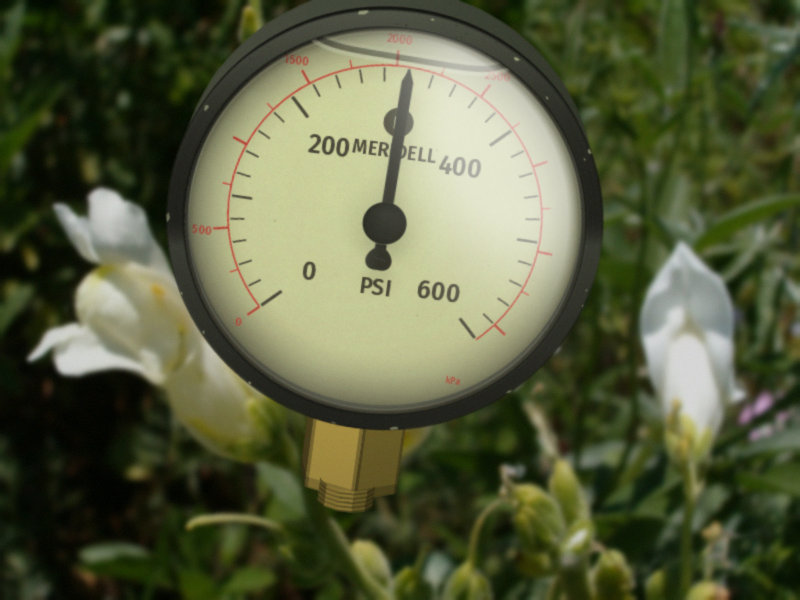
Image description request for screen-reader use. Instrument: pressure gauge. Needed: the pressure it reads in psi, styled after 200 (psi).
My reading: 300 (psi)
